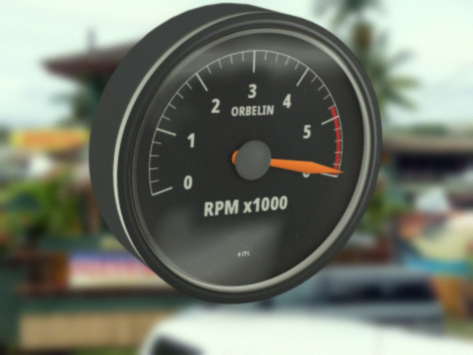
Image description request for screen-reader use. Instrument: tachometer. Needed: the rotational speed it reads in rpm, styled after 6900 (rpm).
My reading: 5900 (rpm)
